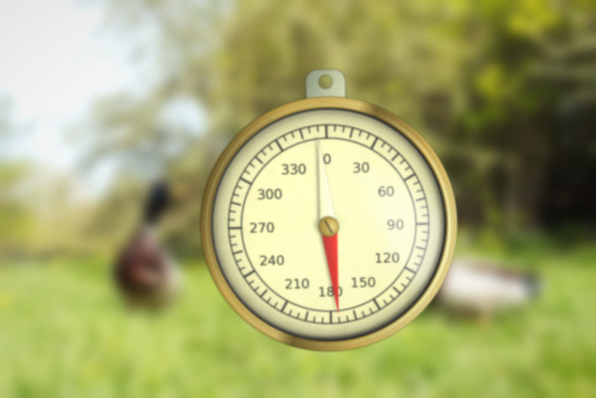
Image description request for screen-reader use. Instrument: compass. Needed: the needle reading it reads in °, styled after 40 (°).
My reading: 175 (°)
